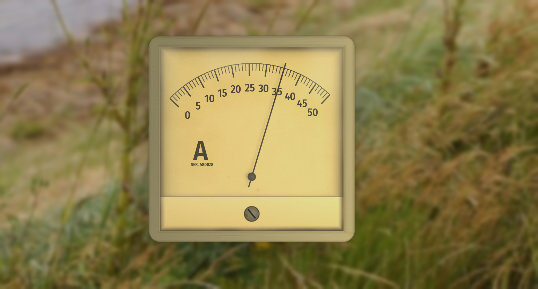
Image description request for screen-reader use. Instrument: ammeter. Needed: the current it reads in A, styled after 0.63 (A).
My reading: 35 (A)
